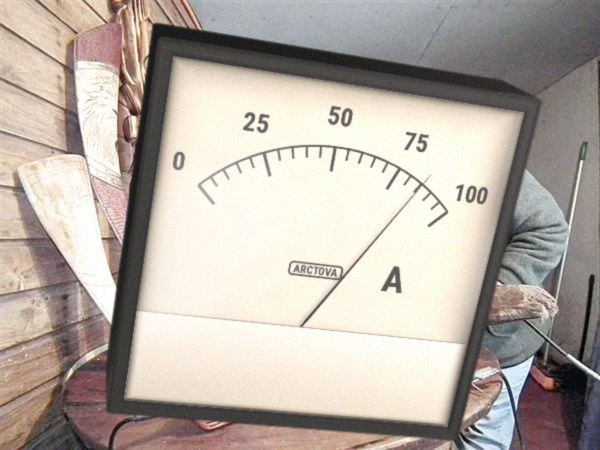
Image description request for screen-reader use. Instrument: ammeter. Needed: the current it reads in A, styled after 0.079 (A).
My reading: 85 (A)
